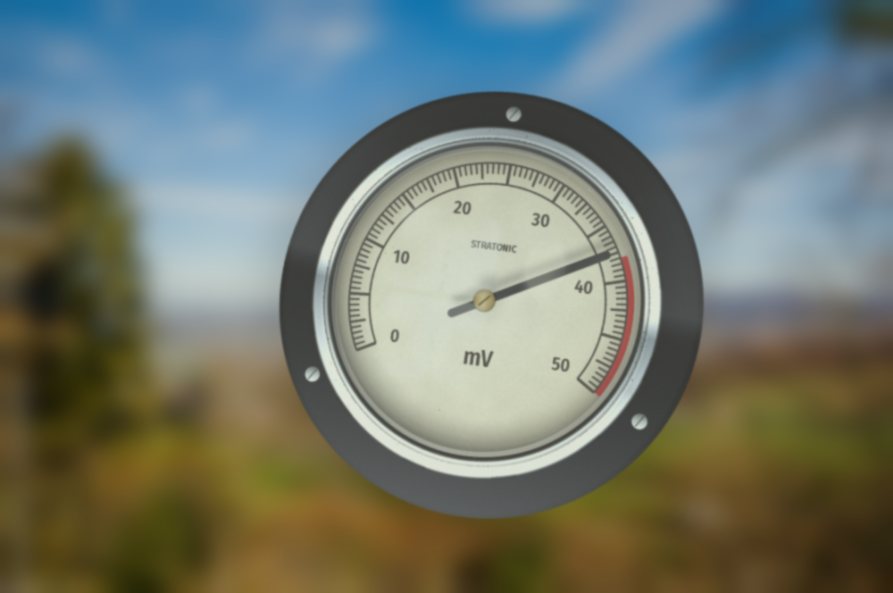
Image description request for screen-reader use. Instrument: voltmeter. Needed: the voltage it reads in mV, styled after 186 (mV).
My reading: 37.5 (mV)
